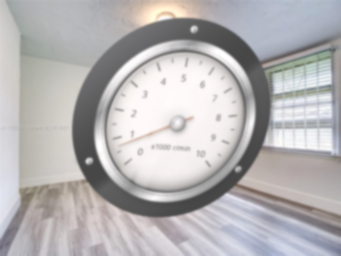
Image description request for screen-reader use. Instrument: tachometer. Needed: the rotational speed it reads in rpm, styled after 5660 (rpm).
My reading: 750 (rpm)
